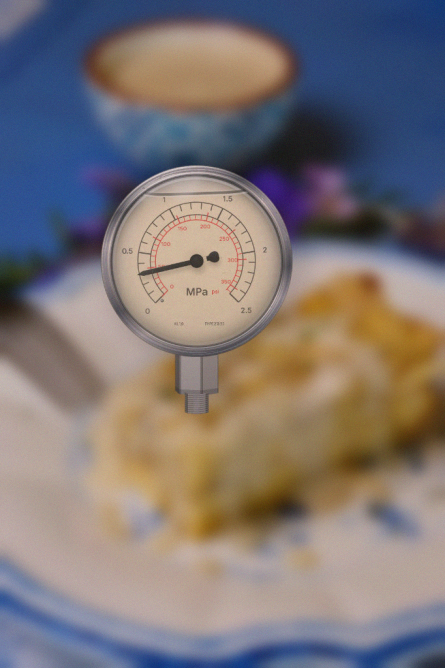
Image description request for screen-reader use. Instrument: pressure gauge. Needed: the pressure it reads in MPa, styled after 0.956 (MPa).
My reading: 0.3 (MPa)
